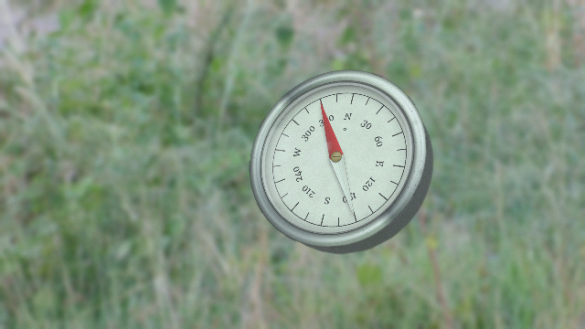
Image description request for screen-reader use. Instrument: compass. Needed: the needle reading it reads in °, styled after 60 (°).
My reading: 330 (°)
